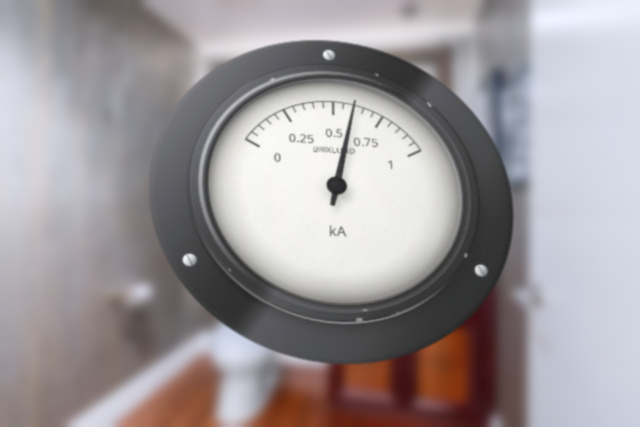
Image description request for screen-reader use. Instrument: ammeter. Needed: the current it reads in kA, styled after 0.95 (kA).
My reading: 0.6 (kA)
